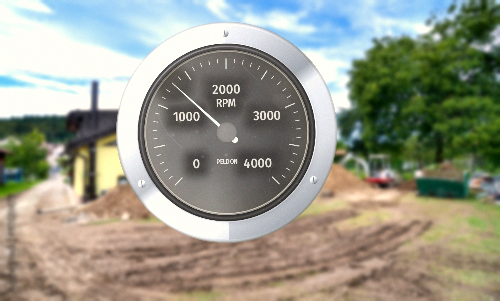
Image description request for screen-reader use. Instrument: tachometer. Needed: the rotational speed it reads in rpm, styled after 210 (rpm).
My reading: 1300 (rpm)
